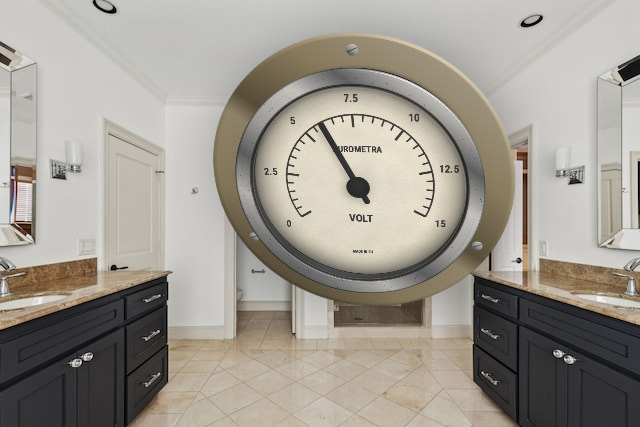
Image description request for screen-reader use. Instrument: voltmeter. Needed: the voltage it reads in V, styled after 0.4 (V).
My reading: 6 (V)
